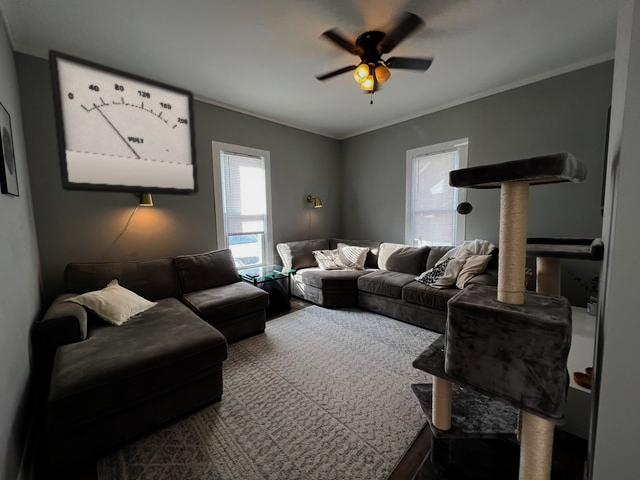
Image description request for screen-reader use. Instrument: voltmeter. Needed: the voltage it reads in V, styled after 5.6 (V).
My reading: 20 (V)
